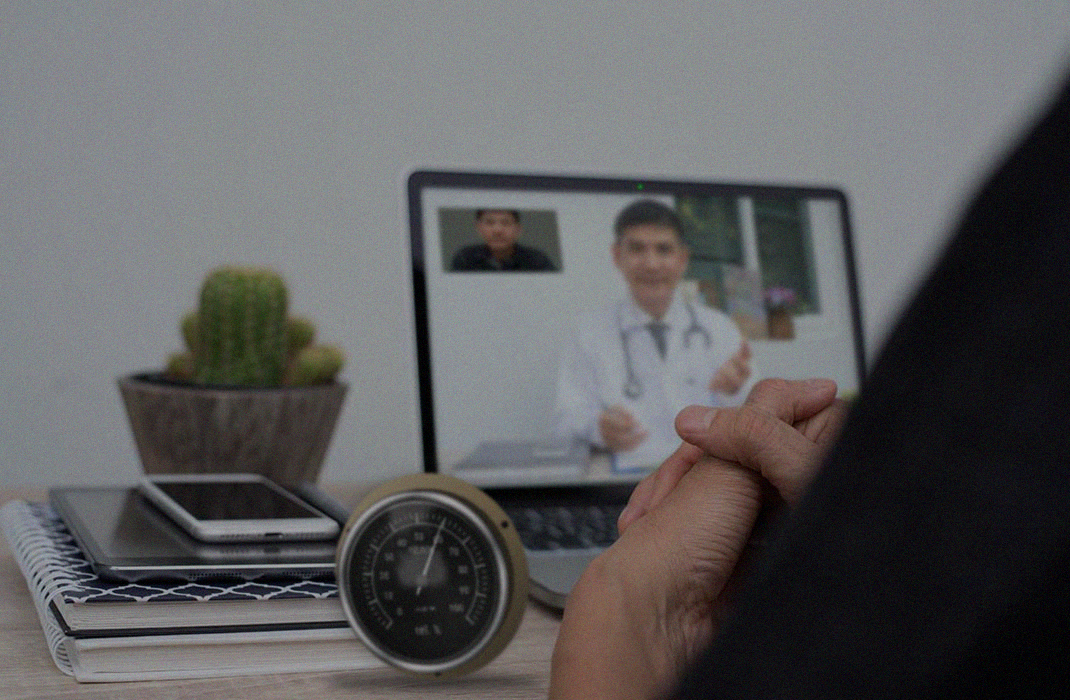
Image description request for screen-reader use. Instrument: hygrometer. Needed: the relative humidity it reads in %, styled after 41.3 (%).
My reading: 60 (%)
